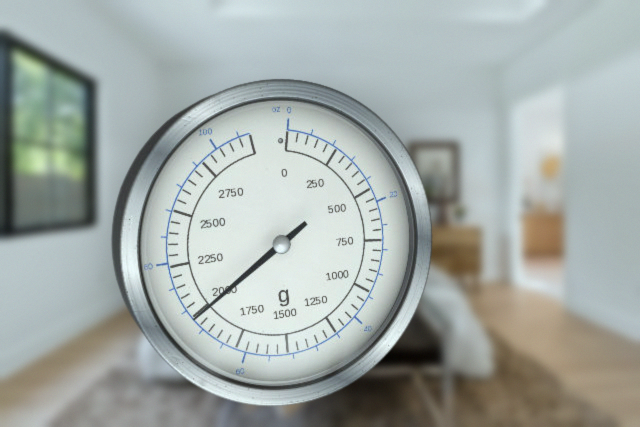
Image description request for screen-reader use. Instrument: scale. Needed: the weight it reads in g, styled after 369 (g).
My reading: 2000 (g)
